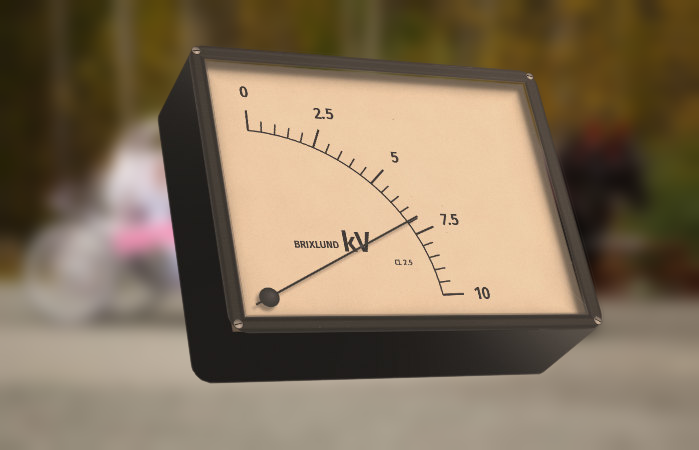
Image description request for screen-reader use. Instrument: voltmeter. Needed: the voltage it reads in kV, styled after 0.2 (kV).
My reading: 7 (kV)
